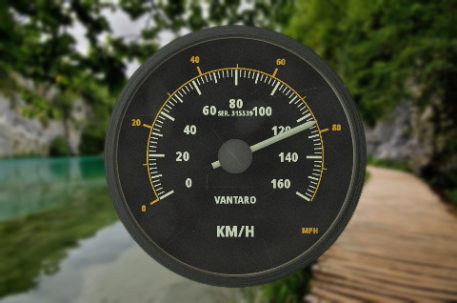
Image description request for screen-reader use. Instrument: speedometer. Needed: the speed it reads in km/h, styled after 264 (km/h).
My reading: 124 (km/h)
